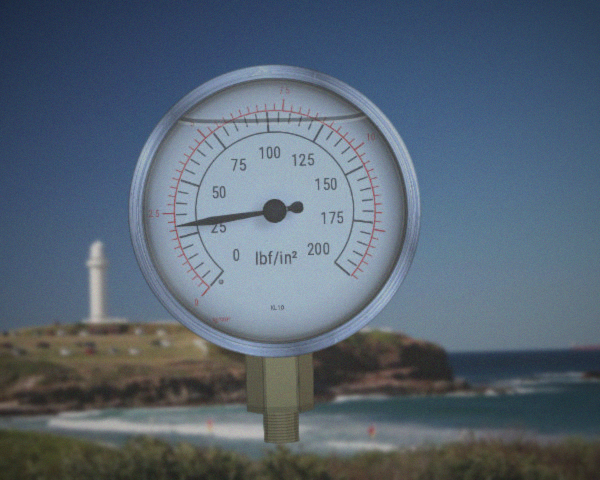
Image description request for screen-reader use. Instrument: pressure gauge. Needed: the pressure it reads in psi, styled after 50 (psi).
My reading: 30 (psi)
